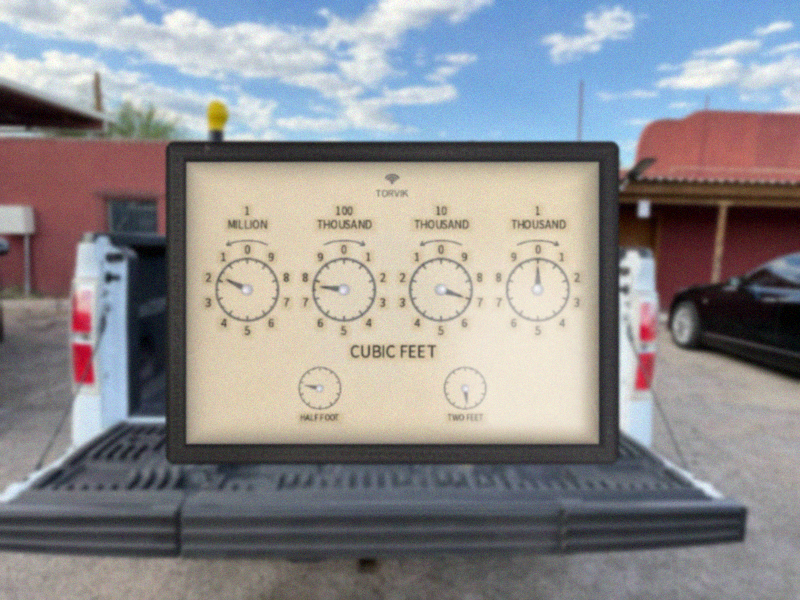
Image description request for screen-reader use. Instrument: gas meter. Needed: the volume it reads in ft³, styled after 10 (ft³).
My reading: 177000 (ft³)
